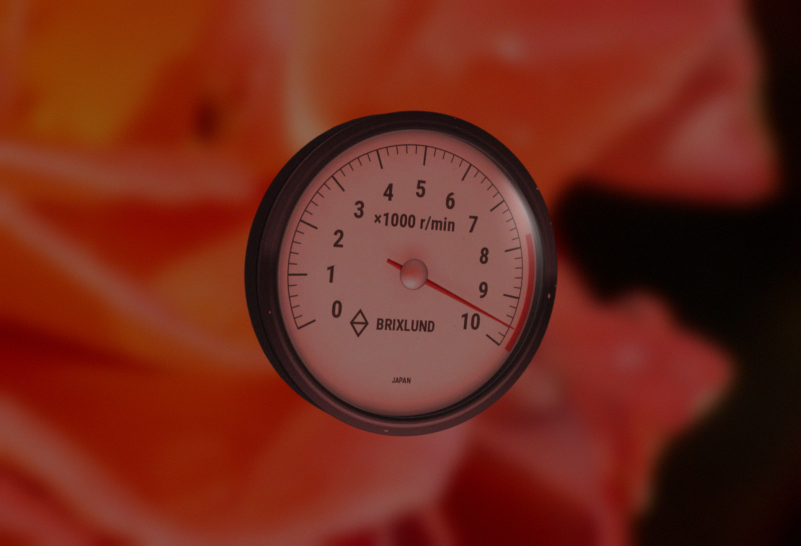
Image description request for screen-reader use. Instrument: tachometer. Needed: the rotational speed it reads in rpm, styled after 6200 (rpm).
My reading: 9600 (rpm)
